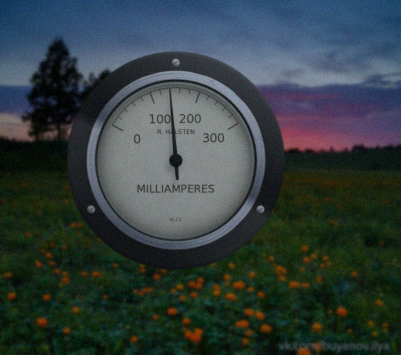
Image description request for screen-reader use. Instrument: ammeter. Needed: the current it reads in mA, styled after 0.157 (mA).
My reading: 140 (mA)
